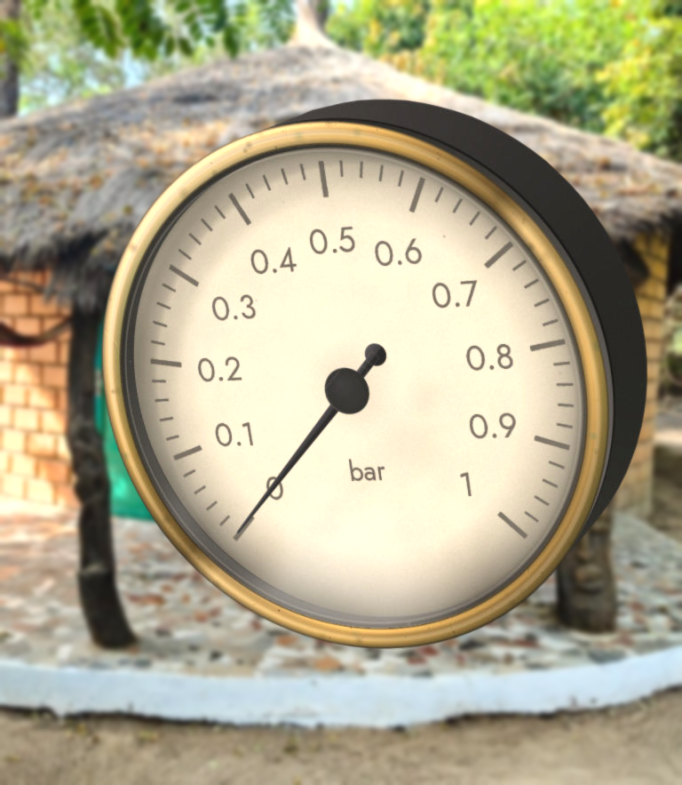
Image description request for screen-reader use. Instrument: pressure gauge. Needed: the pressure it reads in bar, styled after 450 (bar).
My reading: 0 (bar)
